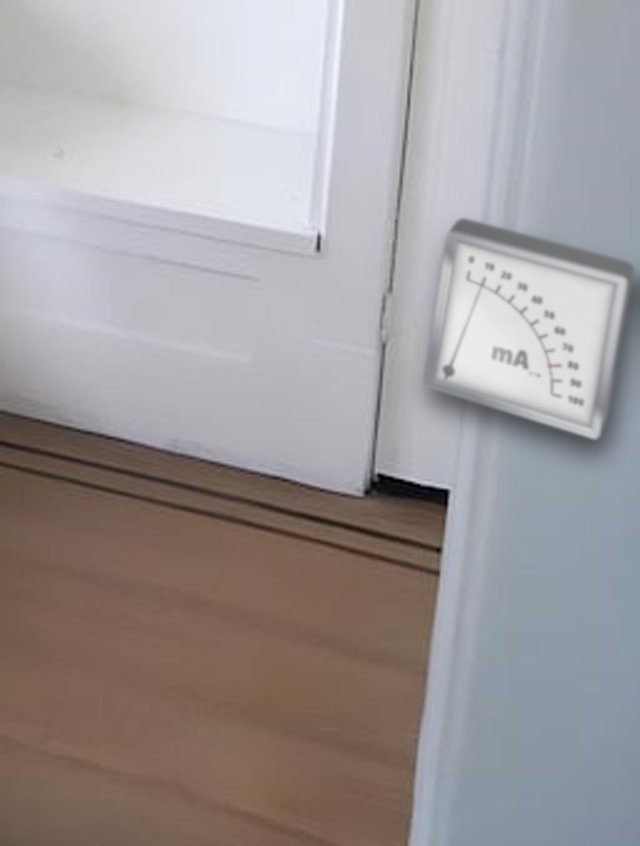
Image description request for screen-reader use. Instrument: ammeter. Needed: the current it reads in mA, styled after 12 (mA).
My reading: 10 (mA)
